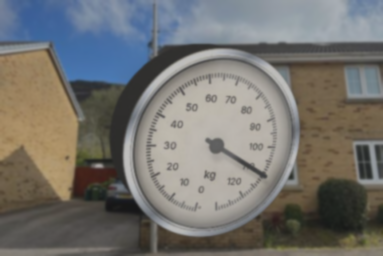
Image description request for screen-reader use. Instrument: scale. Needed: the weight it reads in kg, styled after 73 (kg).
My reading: 110 (kg)
